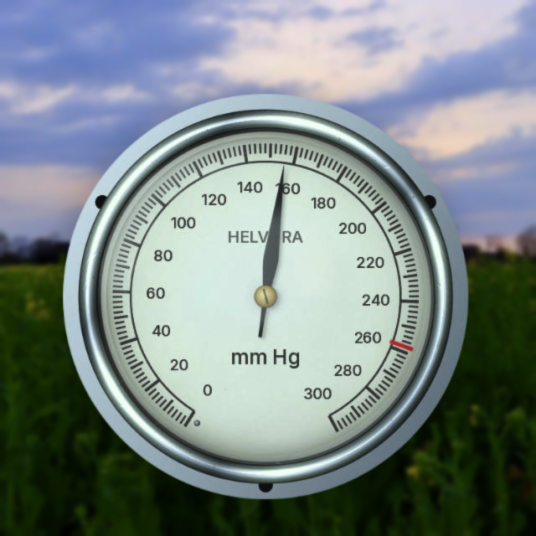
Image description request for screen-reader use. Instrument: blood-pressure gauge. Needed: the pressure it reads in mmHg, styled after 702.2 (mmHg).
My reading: 156 (mmHg)
